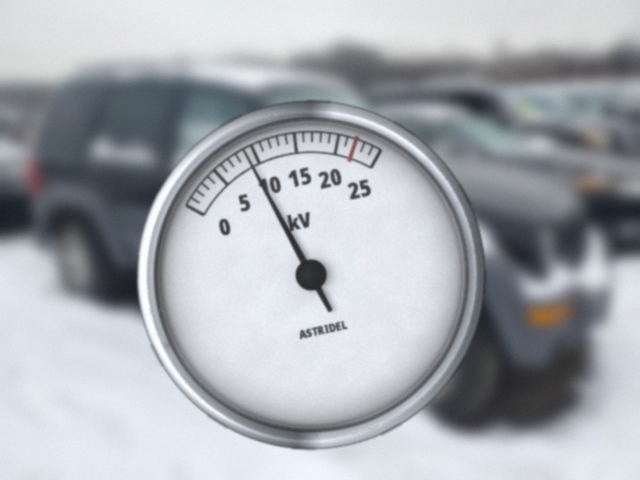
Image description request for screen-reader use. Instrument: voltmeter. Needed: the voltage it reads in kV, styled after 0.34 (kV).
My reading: 9 (kV)
